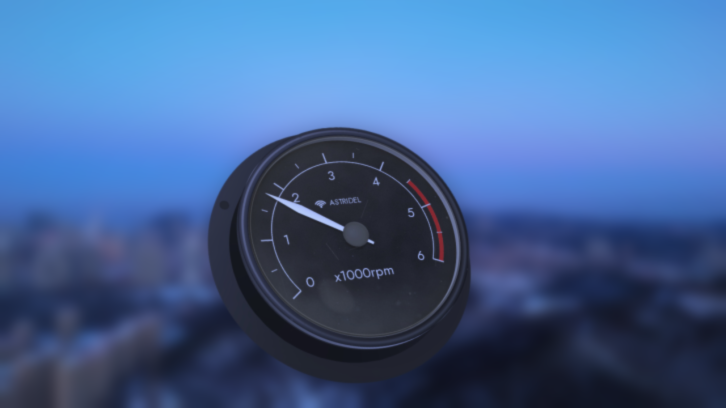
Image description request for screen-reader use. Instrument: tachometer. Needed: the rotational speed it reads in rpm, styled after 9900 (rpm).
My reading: 1750 (rpm)
